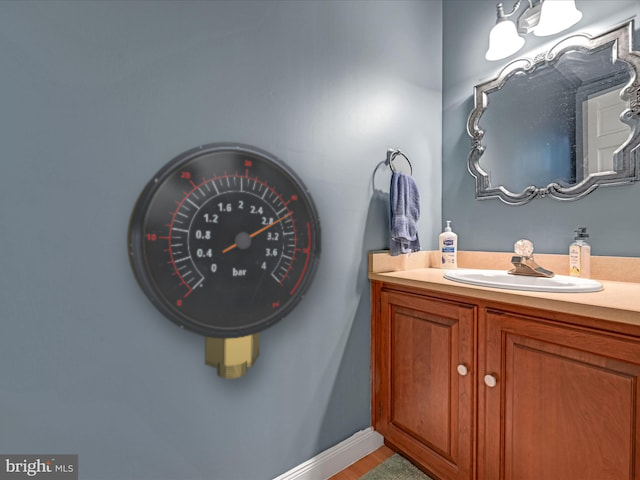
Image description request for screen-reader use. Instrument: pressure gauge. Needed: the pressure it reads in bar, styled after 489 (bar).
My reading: 2.9 (bar)
